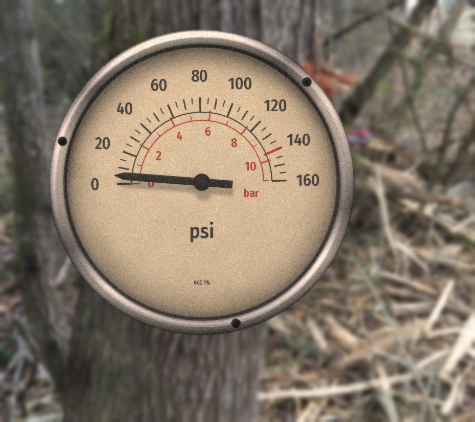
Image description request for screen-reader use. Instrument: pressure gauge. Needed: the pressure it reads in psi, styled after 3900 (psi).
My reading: 5 (psi)
